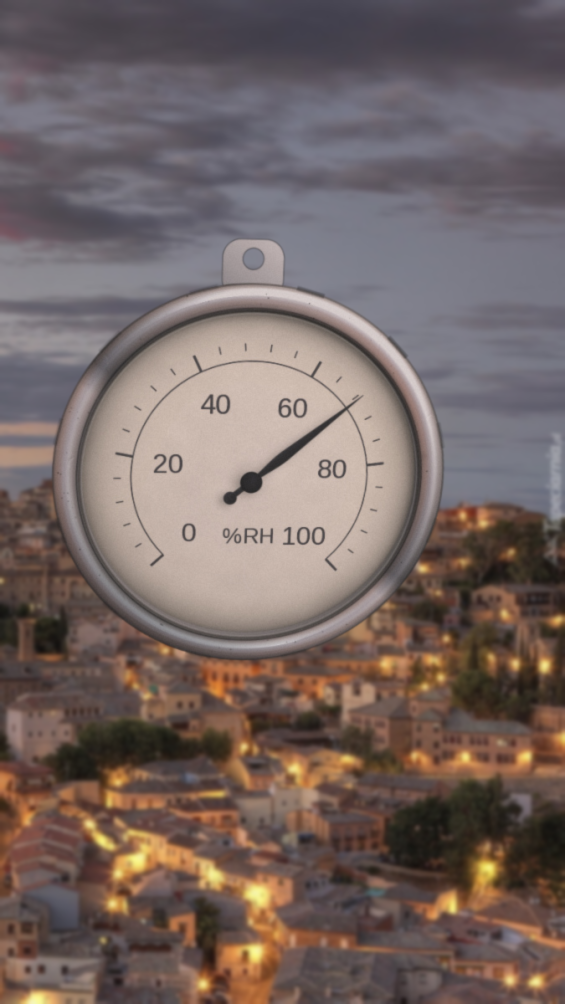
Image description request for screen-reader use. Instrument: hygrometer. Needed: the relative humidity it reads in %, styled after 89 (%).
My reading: 68 (%)
